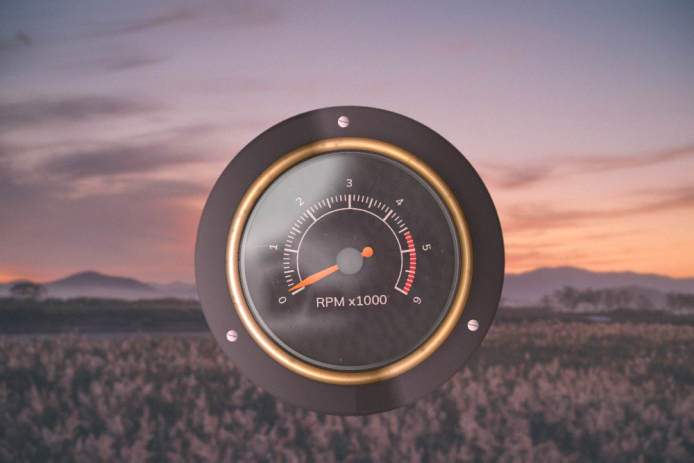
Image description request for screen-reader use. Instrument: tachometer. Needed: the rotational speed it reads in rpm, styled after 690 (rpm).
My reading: 100 (rpm)
